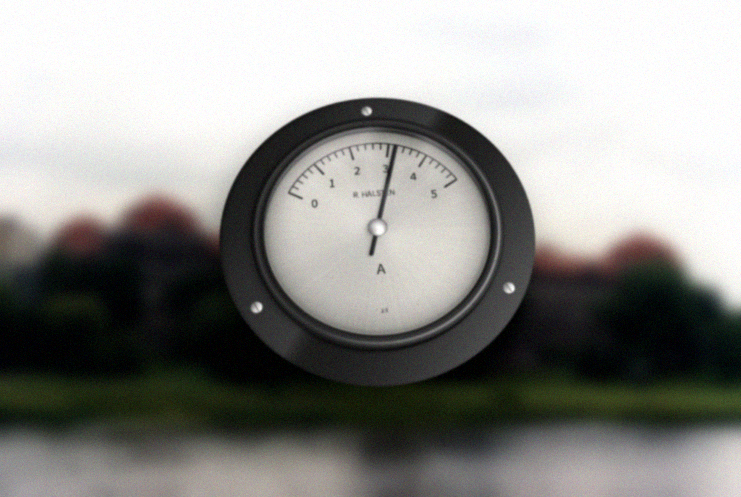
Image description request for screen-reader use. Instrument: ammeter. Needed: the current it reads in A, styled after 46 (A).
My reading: 3.2 (A)
